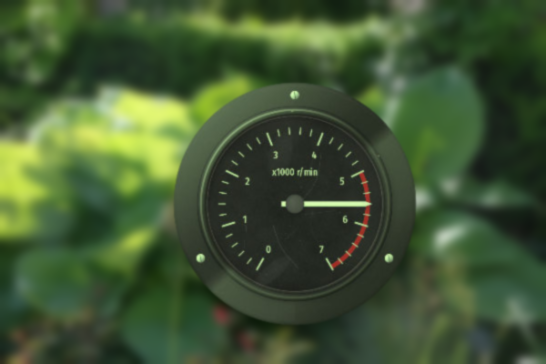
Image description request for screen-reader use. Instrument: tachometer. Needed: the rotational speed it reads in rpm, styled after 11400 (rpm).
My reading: 5600 (rpm)
